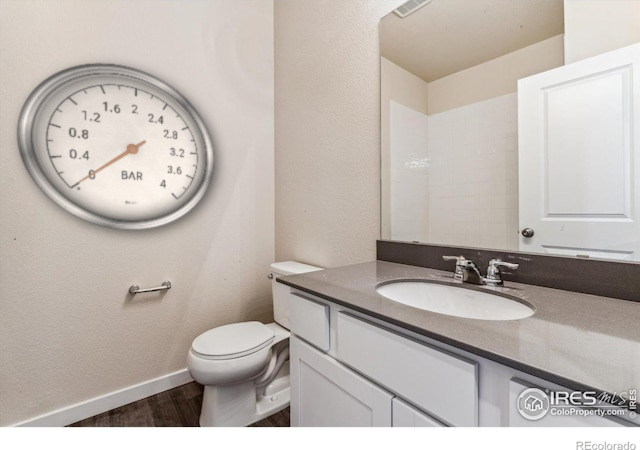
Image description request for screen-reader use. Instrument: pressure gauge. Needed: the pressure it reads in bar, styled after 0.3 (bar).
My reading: 0 (bar)
